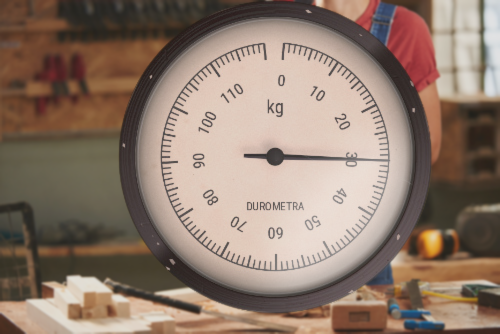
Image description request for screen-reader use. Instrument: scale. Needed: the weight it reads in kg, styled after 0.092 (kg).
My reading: 30 (kg)
